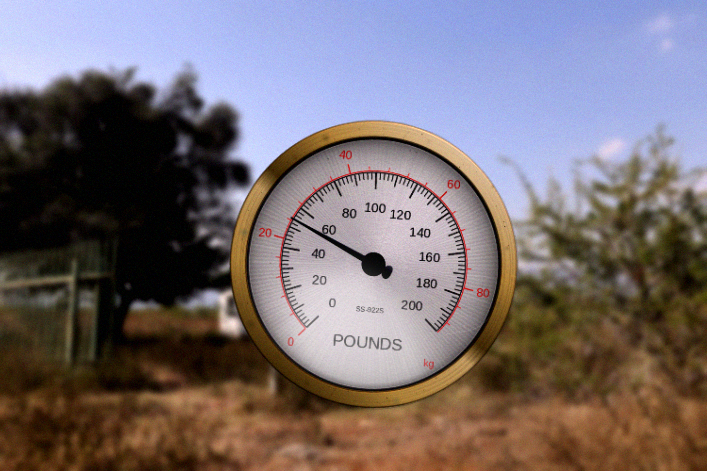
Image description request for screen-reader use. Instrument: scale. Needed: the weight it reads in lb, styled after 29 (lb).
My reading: 54 (lb)
